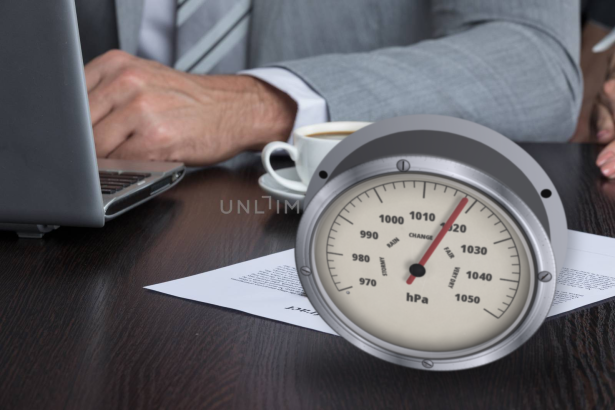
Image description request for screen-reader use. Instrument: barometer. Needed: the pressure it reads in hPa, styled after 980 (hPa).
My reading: 1018 (hPa)
